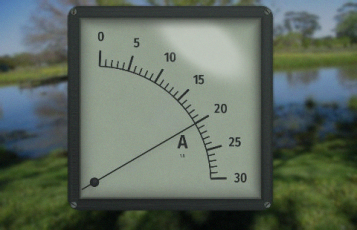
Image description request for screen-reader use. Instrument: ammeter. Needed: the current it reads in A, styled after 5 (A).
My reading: 20 (A)
